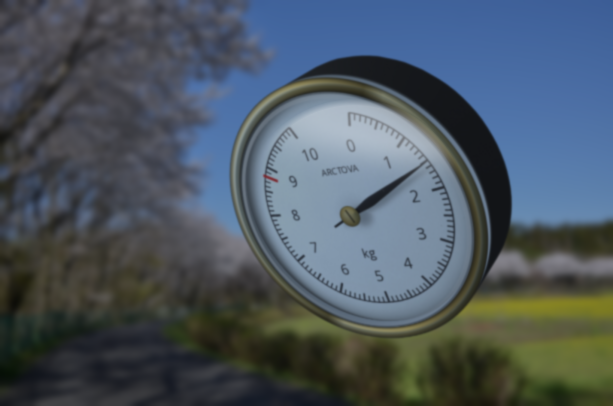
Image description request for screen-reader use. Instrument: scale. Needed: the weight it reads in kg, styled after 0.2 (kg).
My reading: 1.5 (kg)
